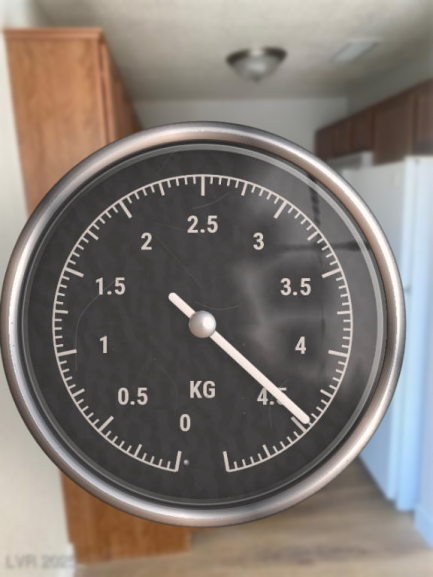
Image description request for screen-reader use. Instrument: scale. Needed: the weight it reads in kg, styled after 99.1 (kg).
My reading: 4.45 (kg)
